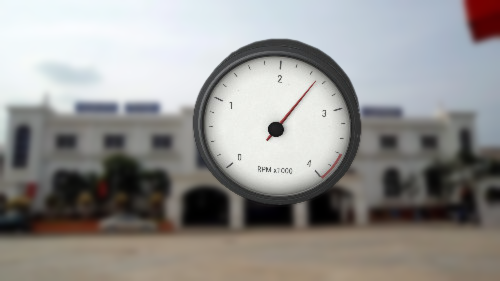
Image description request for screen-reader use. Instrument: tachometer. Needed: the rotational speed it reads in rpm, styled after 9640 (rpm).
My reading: 2500 (rpm)
